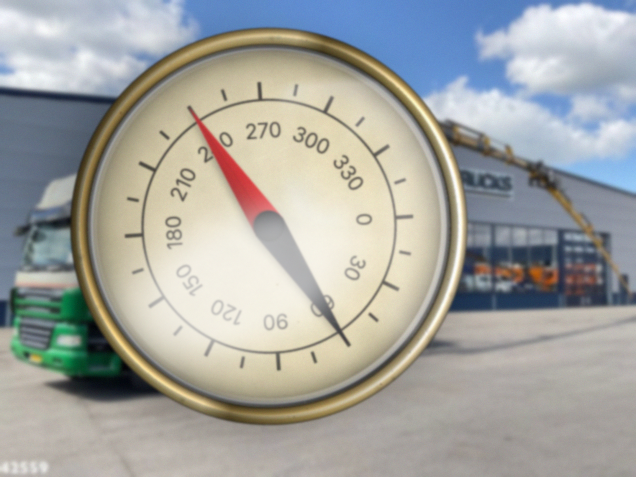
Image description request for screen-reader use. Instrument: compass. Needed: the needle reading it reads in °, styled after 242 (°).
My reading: 240 (°)
